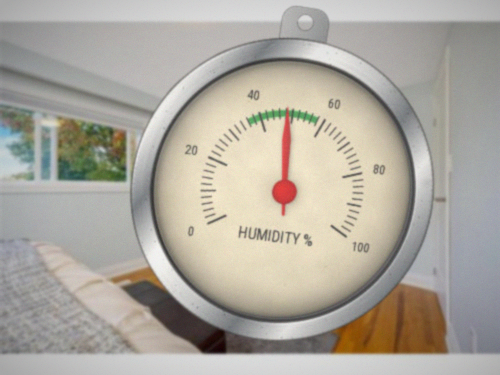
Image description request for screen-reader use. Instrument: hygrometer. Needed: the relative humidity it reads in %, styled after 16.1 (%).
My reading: 48 (%)
